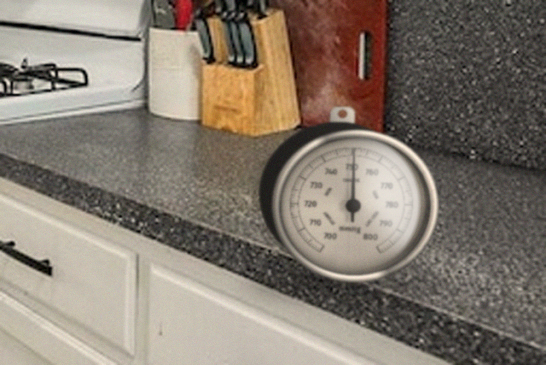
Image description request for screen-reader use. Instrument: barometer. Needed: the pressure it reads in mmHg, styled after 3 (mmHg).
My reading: 750 (mmHg)
